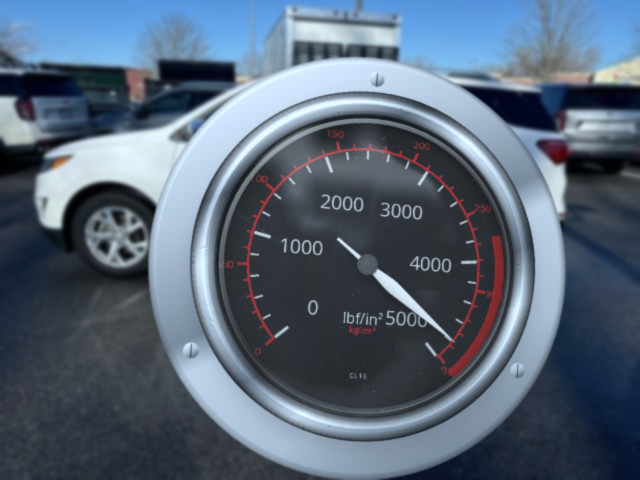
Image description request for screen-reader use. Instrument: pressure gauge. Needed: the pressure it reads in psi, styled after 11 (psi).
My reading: 4800 (psi)
